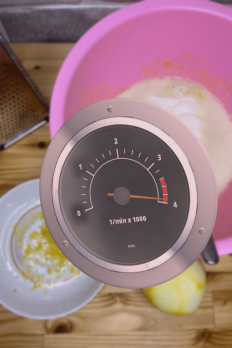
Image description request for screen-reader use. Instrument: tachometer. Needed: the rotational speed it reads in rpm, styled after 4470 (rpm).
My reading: 3900 (rpm)
